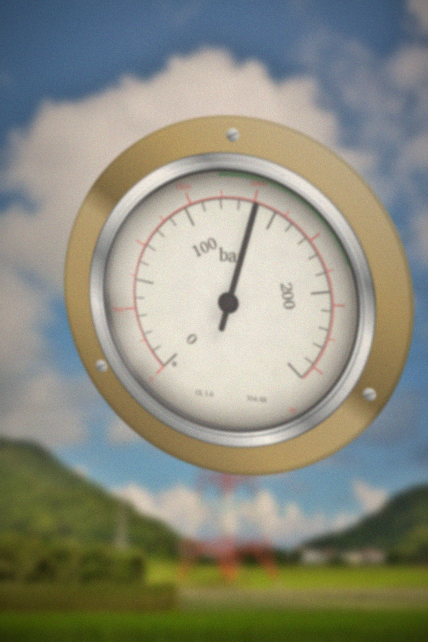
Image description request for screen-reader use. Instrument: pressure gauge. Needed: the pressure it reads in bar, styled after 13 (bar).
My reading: 140 (bar)
